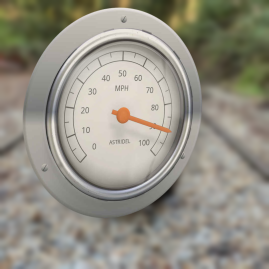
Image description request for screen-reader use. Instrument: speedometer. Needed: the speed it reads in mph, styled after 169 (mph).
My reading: 90 (mph)
